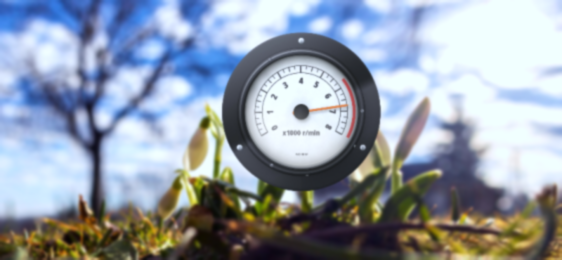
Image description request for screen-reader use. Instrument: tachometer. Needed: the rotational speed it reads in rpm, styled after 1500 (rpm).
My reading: 6750 (rpm)
